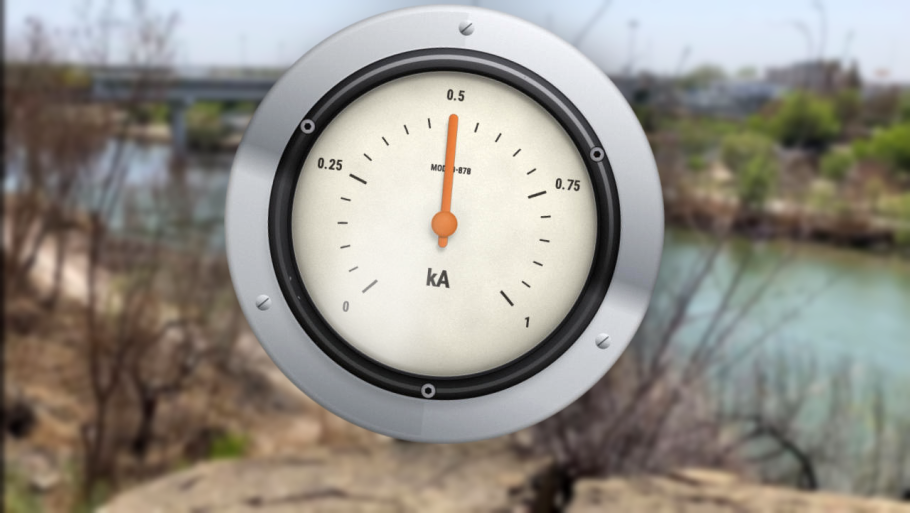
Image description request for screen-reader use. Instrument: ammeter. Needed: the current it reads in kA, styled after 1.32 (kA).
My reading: 0.5 (kA)
